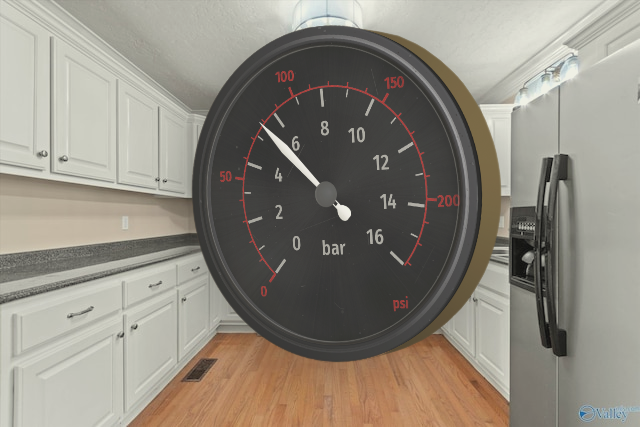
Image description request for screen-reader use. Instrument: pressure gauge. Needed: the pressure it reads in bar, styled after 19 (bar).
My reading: 5.5 (bar)
